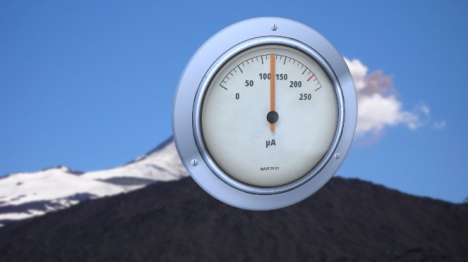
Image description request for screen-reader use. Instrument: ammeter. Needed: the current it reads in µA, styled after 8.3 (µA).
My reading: 120 (µA)
